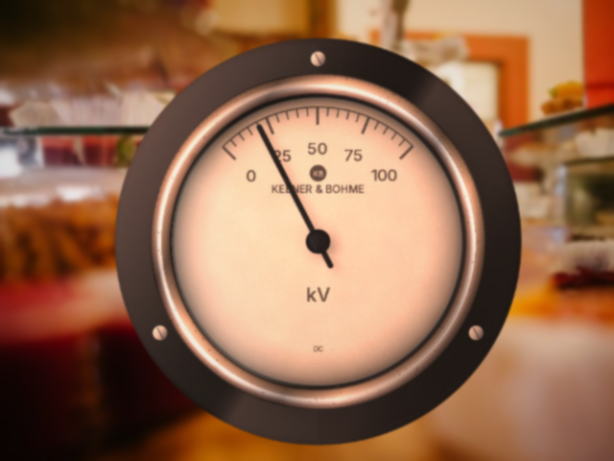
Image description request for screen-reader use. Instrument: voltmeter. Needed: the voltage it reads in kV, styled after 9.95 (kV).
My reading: 20 (kV)
